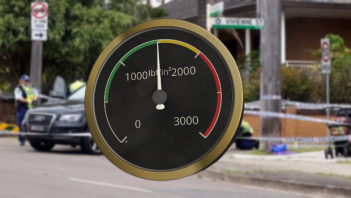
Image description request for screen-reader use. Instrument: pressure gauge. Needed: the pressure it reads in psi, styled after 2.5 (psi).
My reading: 1500 (psi)
